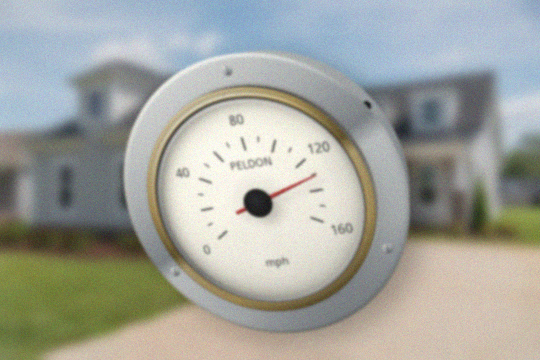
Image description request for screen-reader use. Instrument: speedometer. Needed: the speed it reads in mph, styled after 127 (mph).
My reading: 130 (mph)
